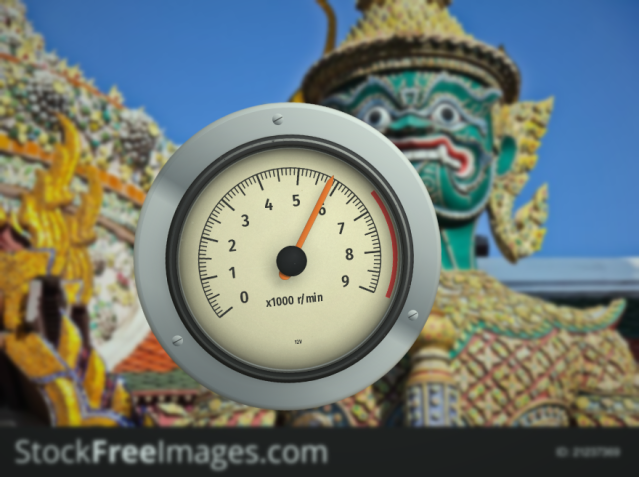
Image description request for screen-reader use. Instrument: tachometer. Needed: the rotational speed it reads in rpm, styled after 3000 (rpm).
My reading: 5800 (rpm)
